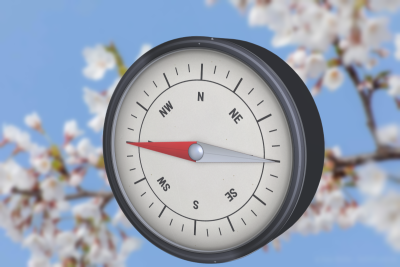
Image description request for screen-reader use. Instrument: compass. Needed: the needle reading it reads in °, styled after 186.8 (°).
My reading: 270 (°)
